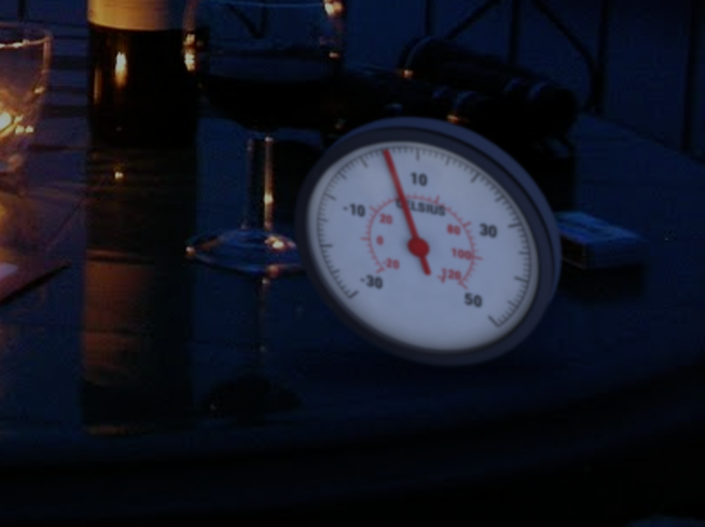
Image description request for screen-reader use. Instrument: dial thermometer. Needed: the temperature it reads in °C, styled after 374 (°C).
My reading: 5 (°C)
